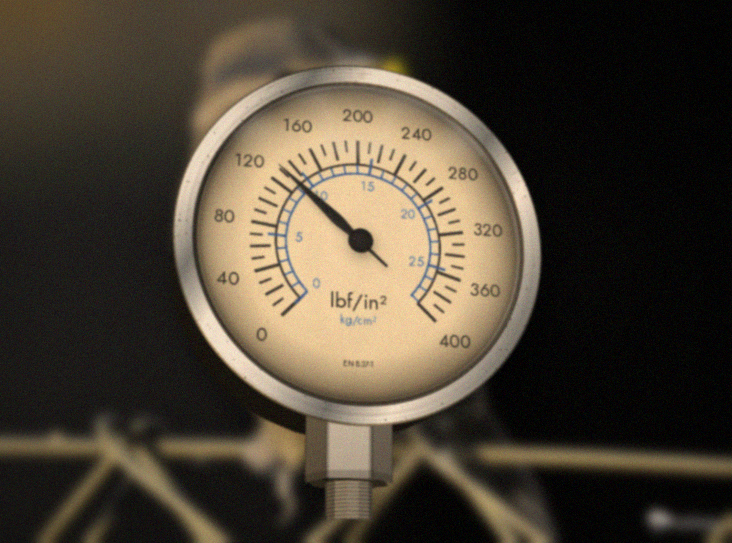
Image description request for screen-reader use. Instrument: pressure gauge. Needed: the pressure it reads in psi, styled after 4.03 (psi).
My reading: 130 (psi)
